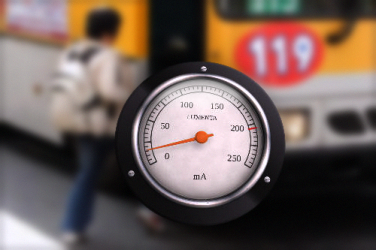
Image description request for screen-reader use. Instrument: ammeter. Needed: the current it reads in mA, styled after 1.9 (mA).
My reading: 15 (mA)
